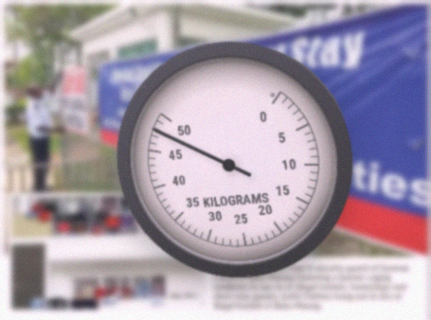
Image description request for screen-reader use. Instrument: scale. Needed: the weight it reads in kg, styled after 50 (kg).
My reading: 48 (kg)
